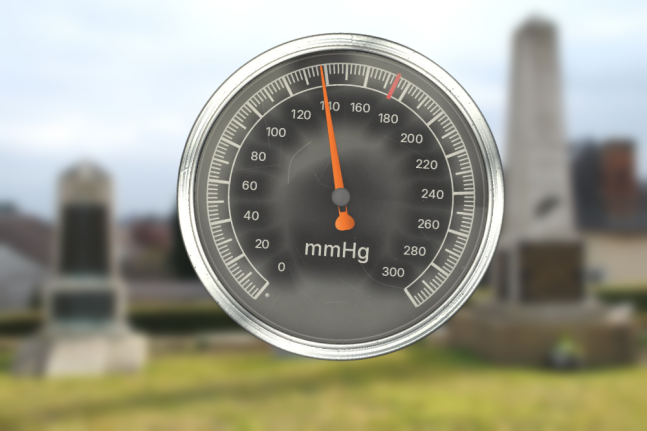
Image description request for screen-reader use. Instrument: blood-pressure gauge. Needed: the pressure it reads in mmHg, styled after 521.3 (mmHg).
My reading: 138 (mmHg)
